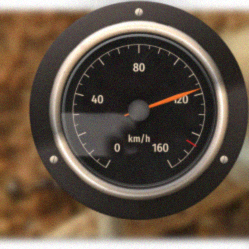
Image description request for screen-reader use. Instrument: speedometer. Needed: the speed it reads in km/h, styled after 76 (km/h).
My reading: 117.5 (km/h)
